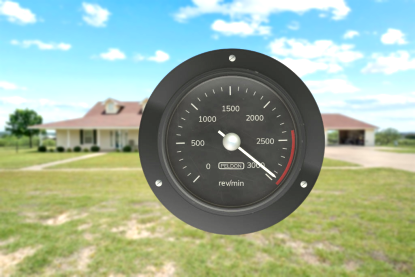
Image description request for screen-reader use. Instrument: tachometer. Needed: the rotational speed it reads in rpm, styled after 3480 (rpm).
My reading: 2950 (rpm)
